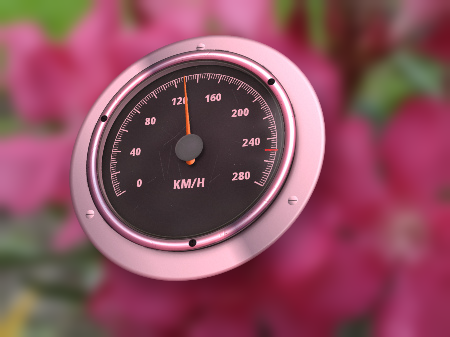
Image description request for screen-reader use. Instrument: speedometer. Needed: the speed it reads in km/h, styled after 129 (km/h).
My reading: 130 (km/h)
